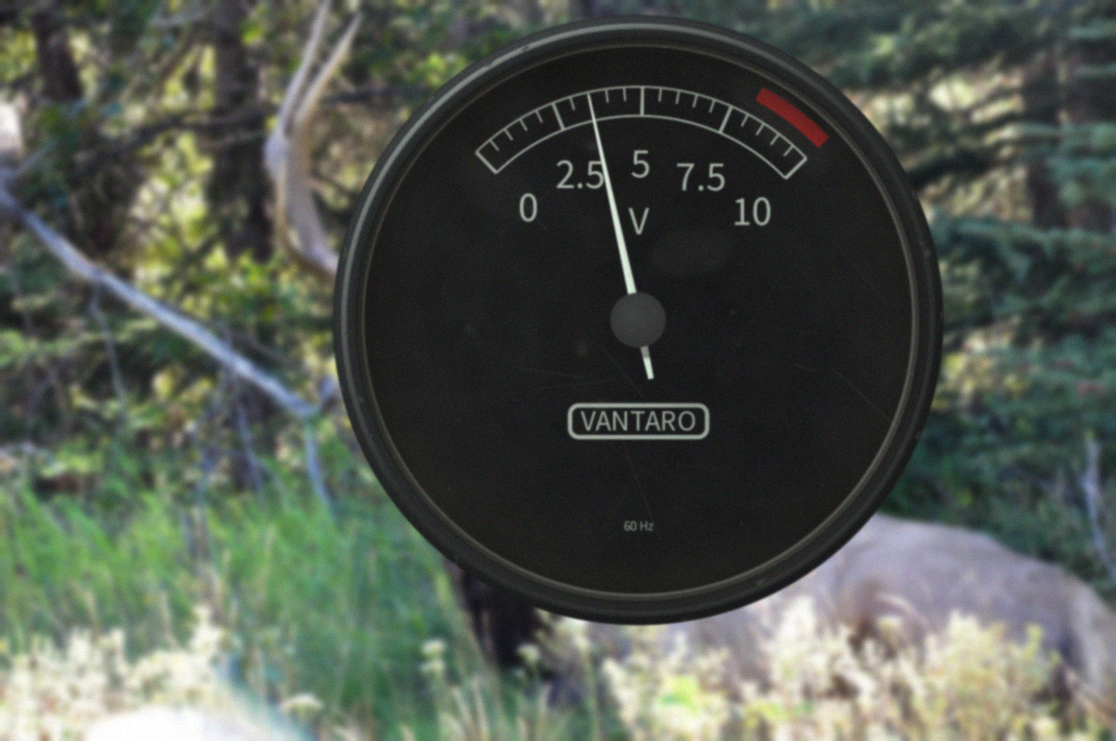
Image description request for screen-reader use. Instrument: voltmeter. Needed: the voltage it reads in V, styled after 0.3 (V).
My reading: 3.5 (V)
